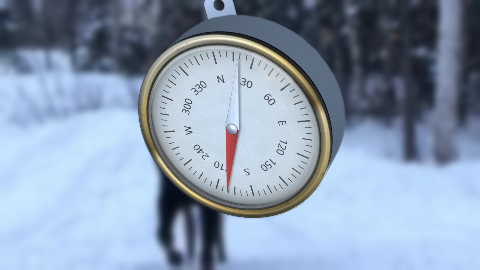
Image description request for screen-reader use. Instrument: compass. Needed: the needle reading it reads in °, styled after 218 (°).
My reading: 200 (°)
